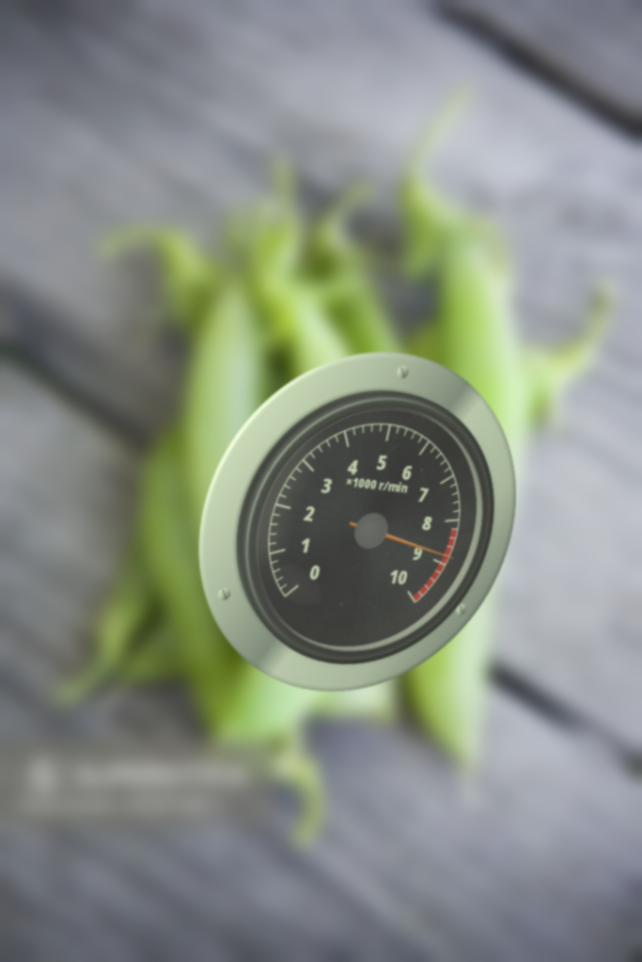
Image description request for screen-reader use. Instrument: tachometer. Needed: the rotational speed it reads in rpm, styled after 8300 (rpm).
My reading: 8800 (rpm)
